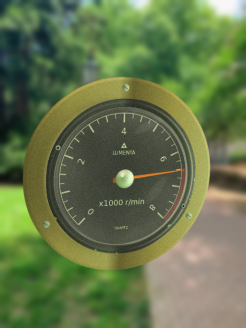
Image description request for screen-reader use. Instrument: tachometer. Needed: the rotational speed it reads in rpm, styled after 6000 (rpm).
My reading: 6500 (rpm)
